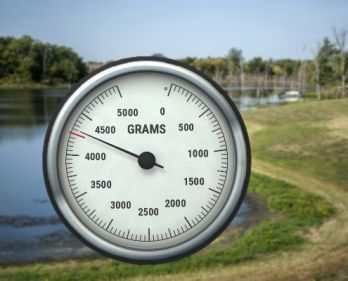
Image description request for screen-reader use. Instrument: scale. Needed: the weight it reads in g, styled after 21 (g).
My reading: 4300 (g)
